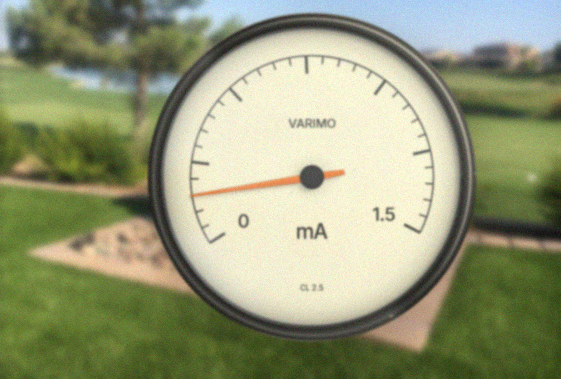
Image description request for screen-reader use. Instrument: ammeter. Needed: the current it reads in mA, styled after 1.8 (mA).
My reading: 0.15 (mA)
